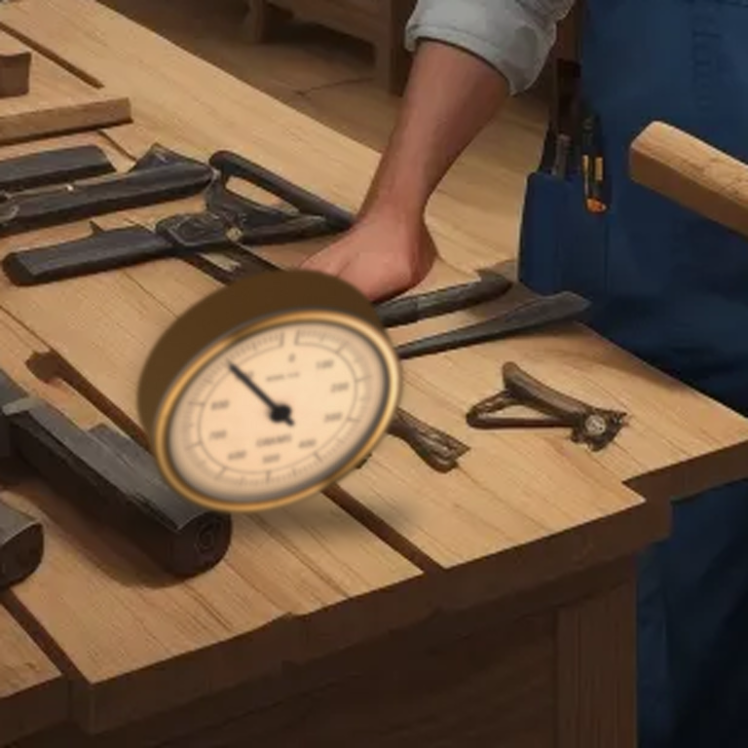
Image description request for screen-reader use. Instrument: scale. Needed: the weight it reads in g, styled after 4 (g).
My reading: 900 (g)
